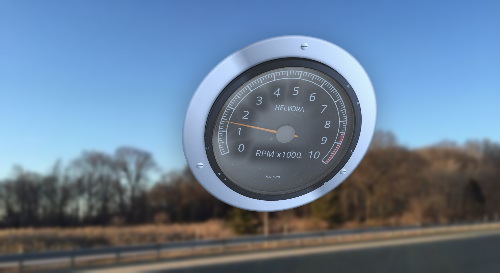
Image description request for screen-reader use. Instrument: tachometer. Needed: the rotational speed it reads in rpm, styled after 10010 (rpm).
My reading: 1500 (rpm)
